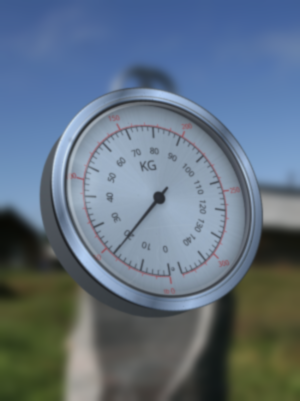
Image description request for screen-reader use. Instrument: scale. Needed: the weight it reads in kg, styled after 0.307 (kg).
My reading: 20 (kg)
